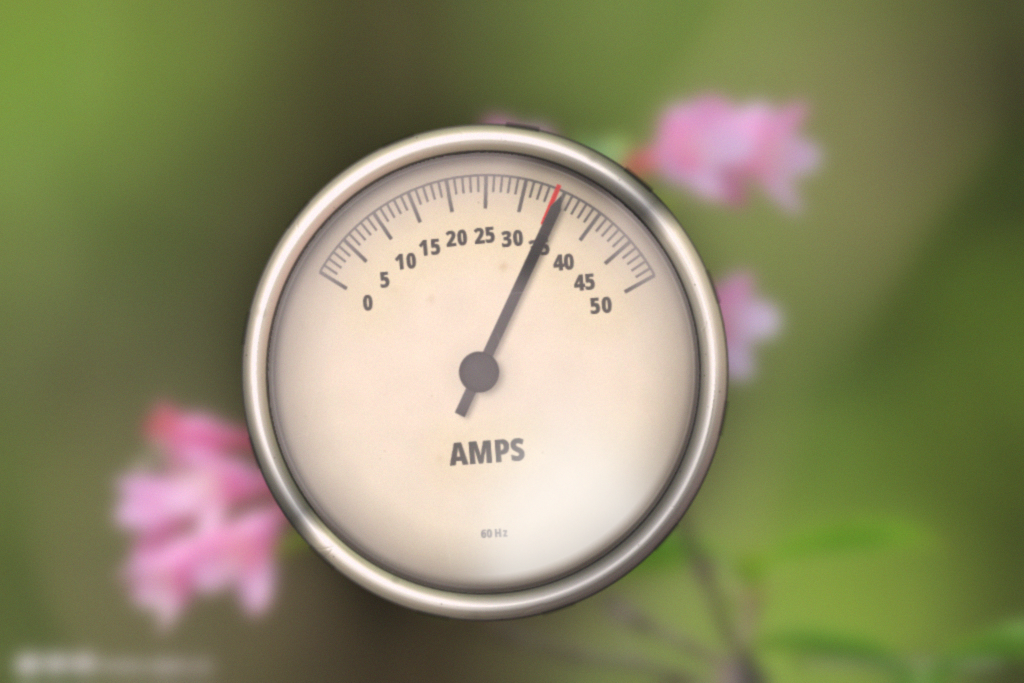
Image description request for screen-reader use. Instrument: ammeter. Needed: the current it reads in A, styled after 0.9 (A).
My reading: 35 (A)
